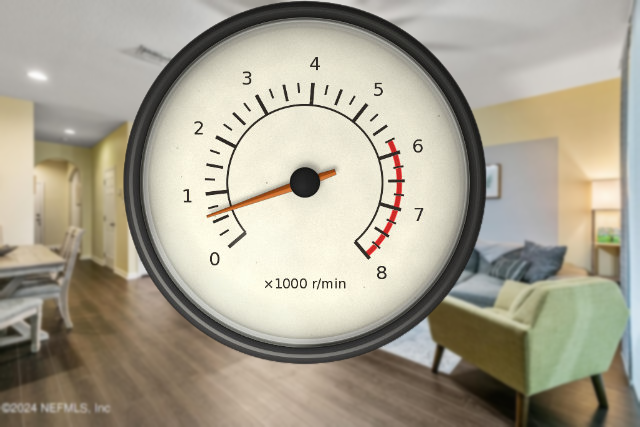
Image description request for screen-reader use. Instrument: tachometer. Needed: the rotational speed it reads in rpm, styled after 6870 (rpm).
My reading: 625 (rpm)
